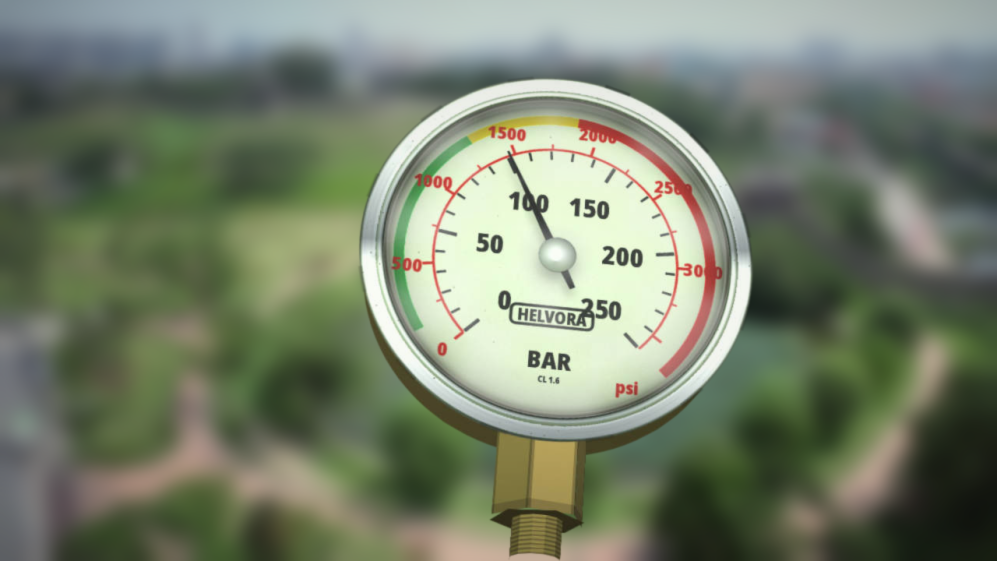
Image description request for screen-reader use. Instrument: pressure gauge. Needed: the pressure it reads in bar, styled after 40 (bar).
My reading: 100 (bar)
